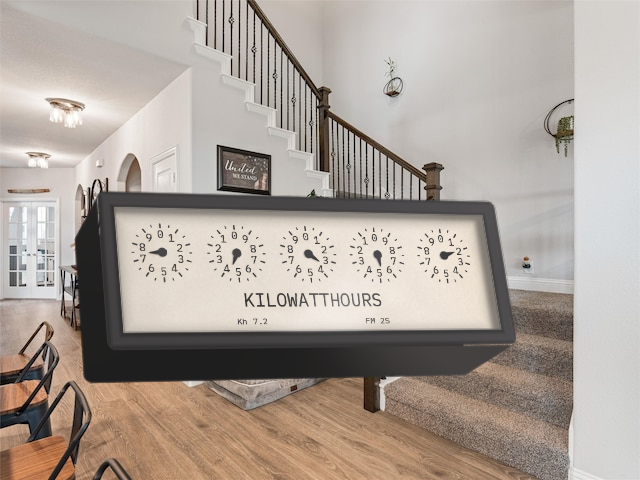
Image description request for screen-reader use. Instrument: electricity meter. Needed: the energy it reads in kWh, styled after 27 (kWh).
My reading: 74352 (kWh)
